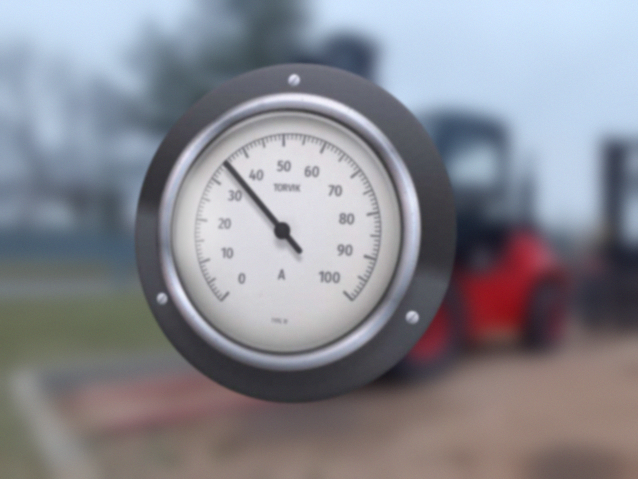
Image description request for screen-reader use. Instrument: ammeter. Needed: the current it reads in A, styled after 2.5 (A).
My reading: 35 (A)
